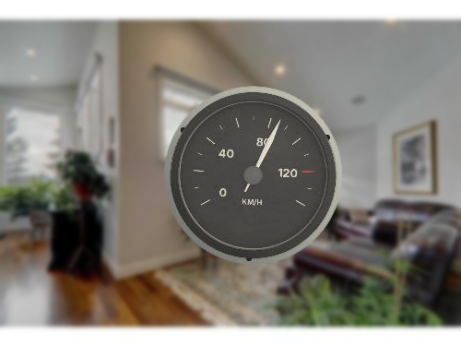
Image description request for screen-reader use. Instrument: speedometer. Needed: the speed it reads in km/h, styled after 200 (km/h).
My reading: 85 (km/h)
